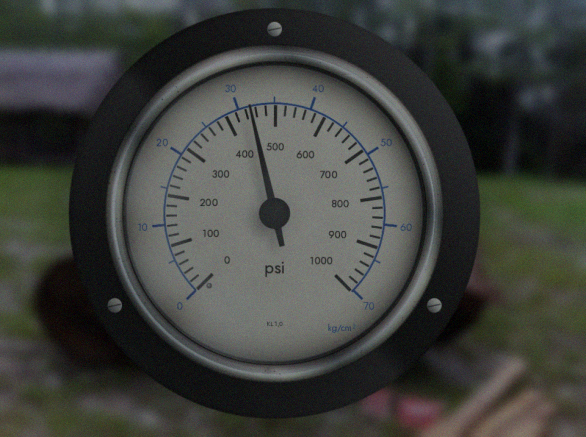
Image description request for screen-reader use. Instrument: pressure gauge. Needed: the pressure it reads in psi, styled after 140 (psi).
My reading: 450 (psi)
